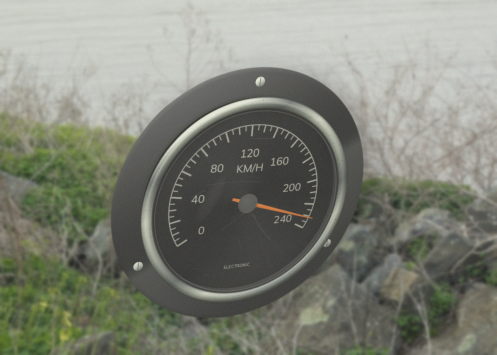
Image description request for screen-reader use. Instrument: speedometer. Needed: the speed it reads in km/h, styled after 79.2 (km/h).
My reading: 230 (km/h)
